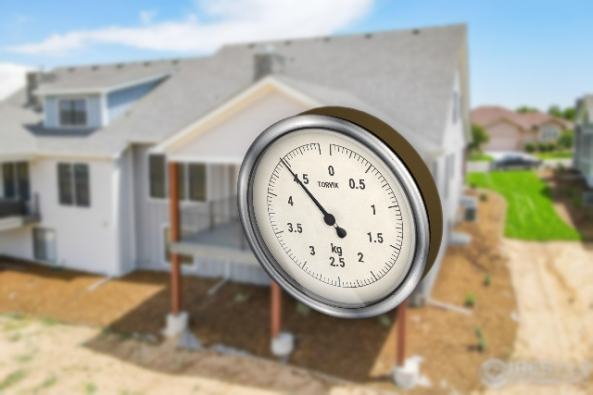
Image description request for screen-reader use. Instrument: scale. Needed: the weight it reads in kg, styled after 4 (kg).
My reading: 4.5 (kg)
